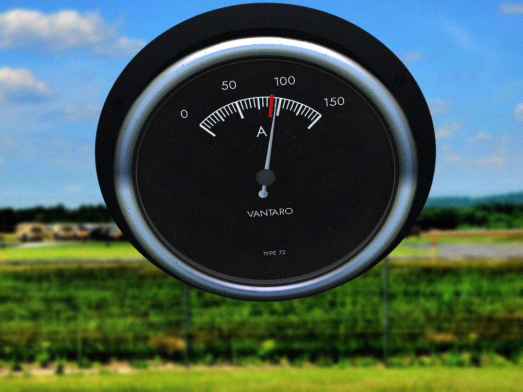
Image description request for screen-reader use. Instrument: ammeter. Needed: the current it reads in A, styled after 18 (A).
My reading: 95 (A)
